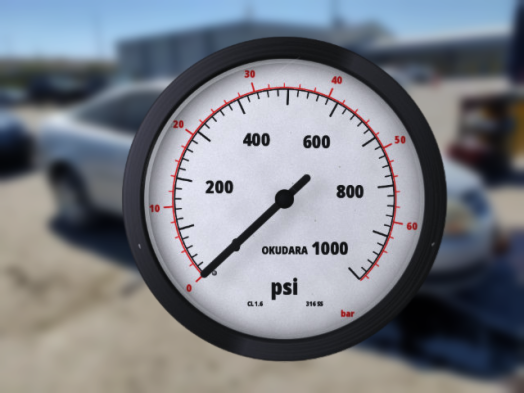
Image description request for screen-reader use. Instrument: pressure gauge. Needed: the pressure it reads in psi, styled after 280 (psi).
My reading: 0 (psi)
